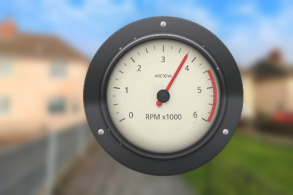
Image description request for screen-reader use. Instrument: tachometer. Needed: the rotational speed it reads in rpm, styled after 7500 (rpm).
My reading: 3750 (rpm)
